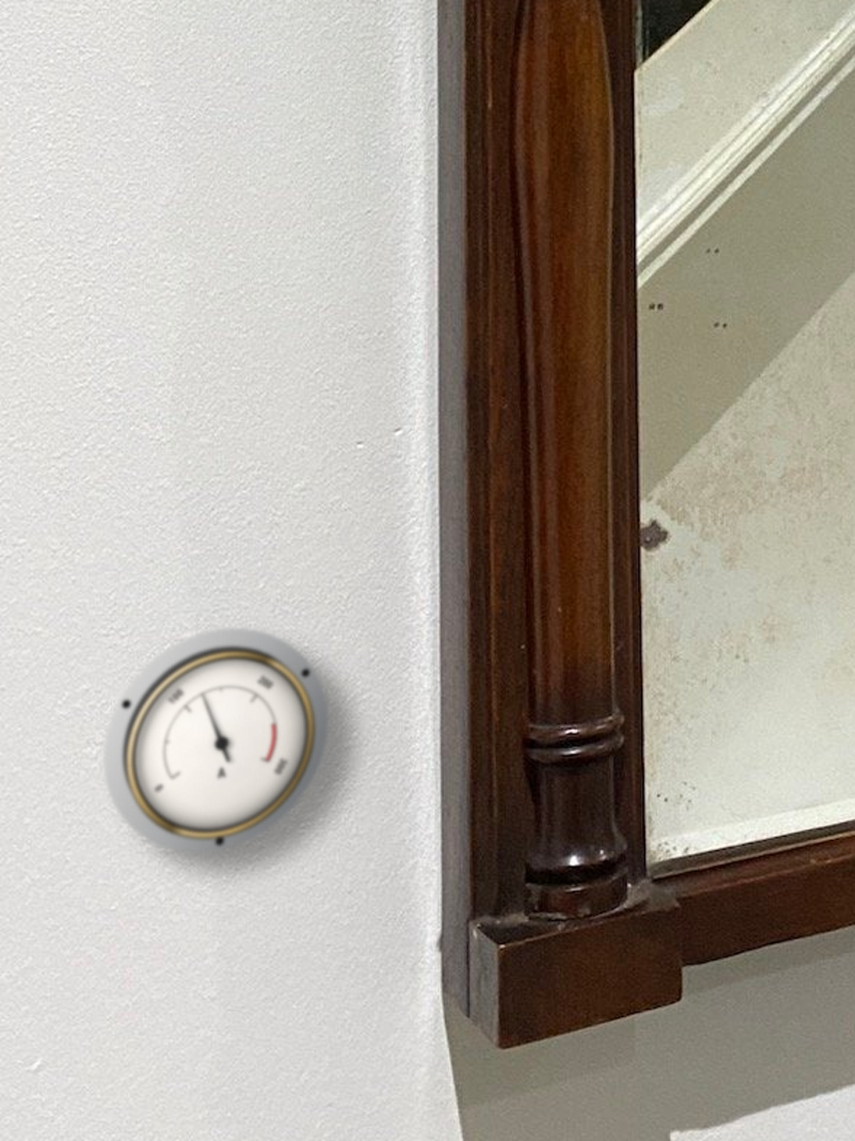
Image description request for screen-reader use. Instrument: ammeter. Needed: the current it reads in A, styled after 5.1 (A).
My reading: 125 (A)
